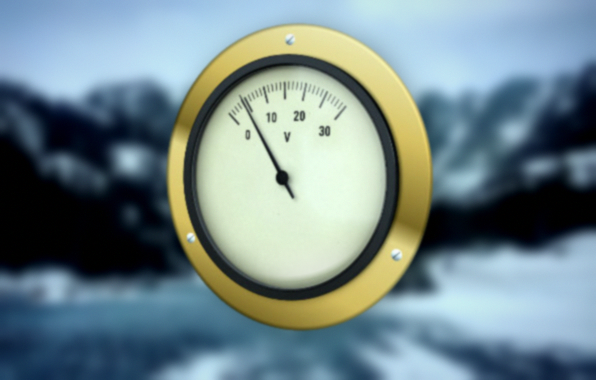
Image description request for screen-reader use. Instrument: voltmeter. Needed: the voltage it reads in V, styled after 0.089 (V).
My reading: 5 (V)
